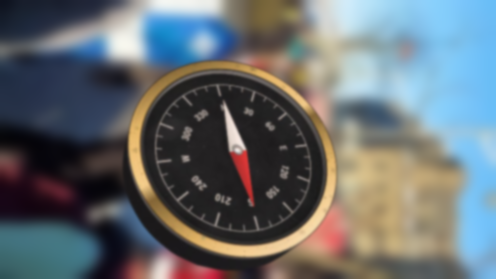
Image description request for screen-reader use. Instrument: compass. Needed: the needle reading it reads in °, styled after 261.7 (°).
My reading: 180 (°)
